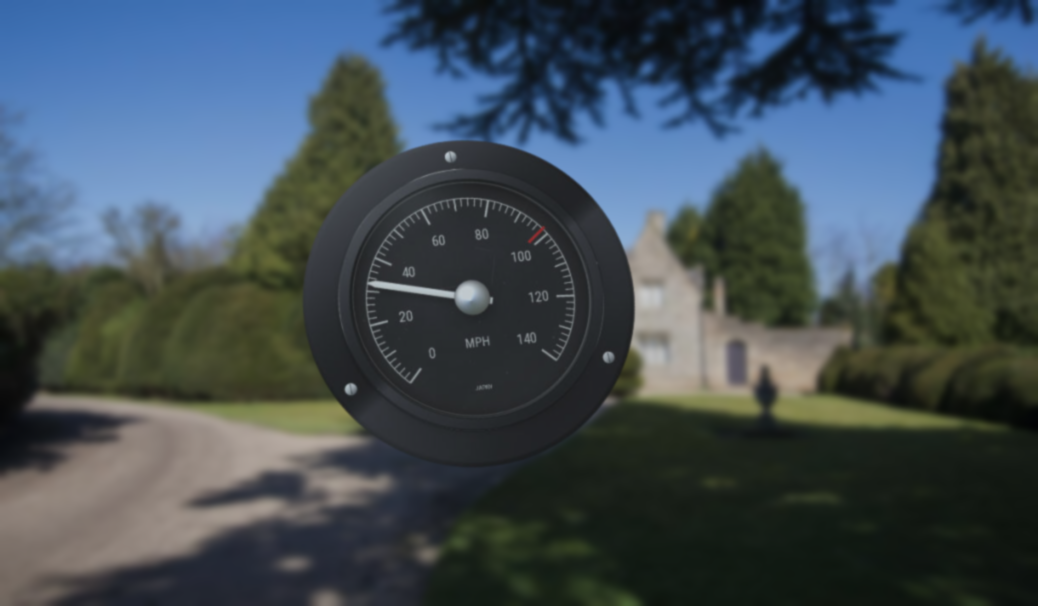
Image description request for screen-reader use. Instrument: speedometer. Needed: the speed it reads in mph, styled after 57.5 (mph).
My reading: 32 (mph)
